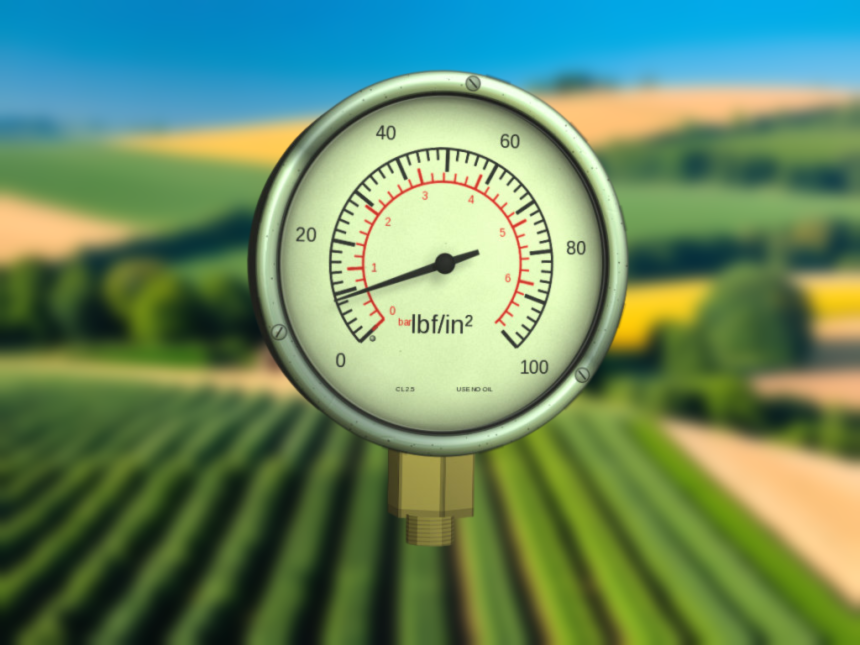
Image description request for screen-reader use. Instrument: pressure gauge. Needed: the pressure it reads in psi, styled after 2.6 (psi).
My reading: 9 (psi)
